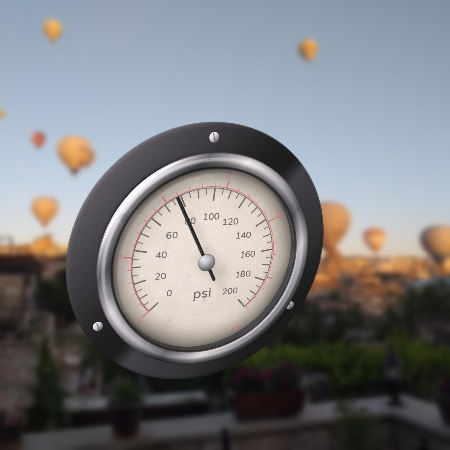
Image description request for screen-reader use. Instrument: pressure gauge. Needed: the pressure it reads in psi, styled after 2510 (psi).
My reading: 77.5 (psi)
